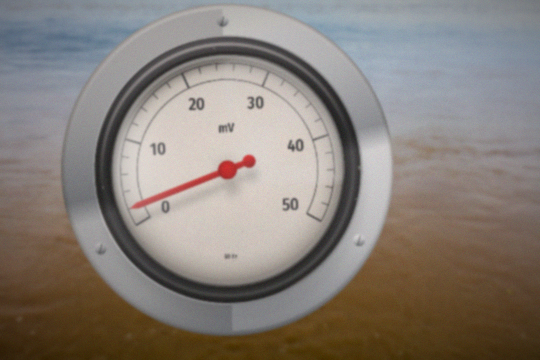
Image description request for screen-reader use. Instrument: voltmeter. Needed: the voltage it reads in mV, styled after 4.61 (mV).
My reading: 2 (mV)
